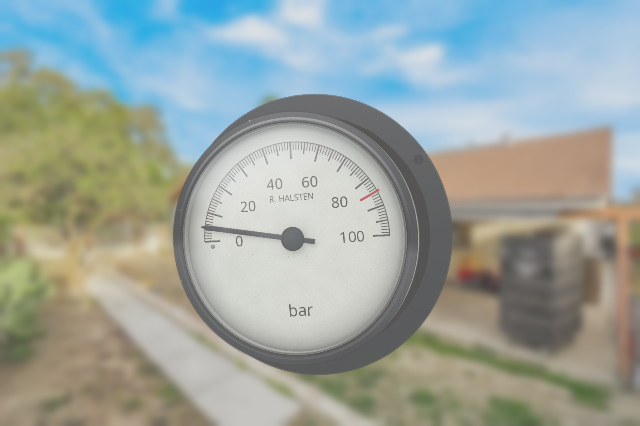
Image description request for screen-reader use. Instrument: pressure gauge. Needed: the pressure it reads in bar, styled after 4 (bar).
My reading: 5 (bar)
